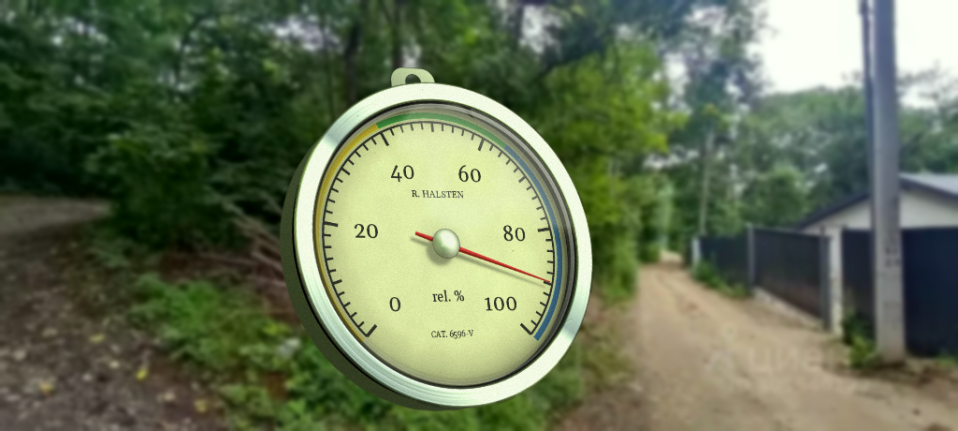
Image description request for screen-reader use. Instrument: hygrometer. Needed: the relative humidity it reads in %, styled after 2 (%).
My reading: 90 (%)
